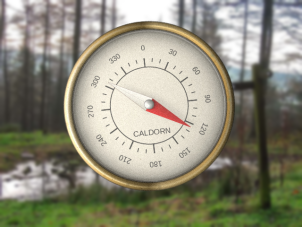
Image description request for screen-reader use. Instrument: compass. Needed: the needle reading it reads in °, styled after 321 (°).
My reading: 125 (°)
